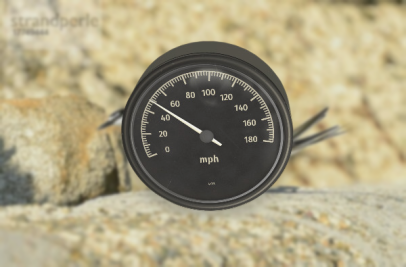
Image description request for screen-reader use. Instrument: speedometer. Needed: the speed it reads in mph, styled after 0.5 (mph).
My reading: 50 (mph)
